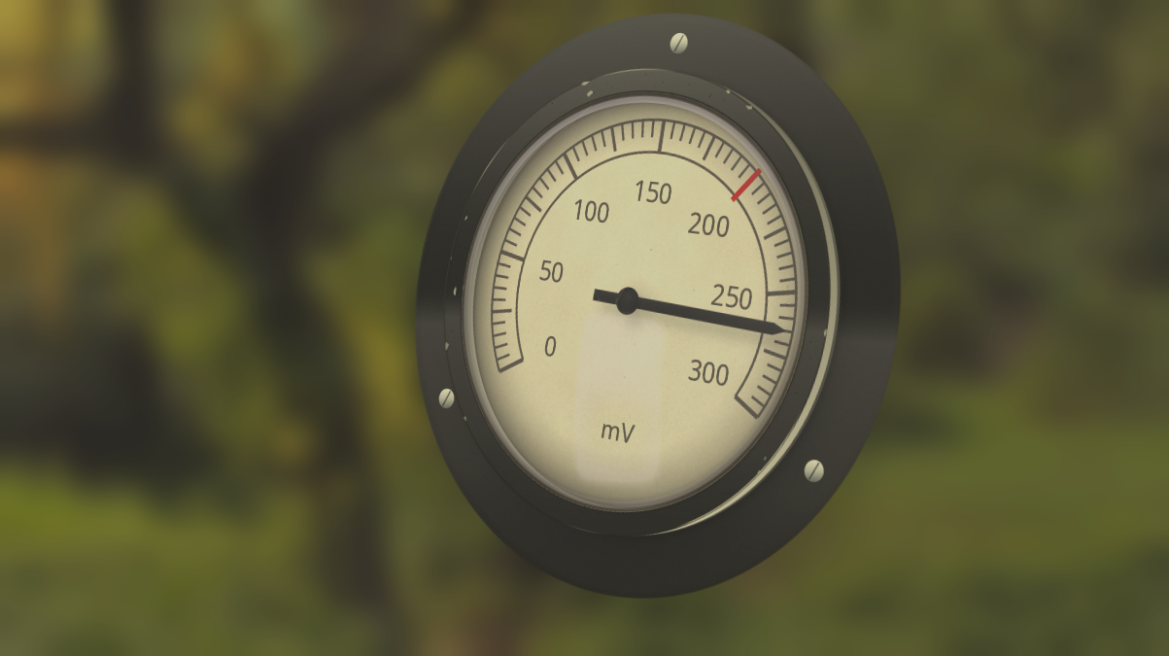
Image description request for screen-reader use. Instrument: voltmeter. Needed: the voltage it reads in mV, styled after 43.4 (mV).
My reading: 265 (mV)
